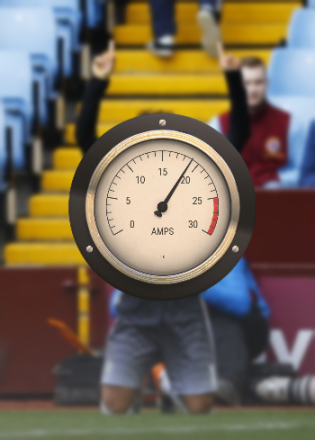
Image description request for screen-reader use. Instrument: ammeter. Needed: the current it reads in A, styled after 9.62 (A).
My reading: 19 (A)
